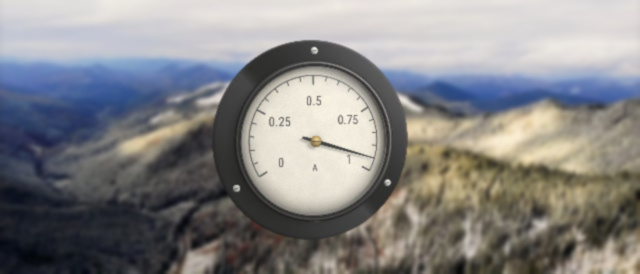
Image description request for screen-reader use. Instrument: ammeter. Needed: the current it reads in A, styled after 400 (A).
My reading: 0.95 (A)
